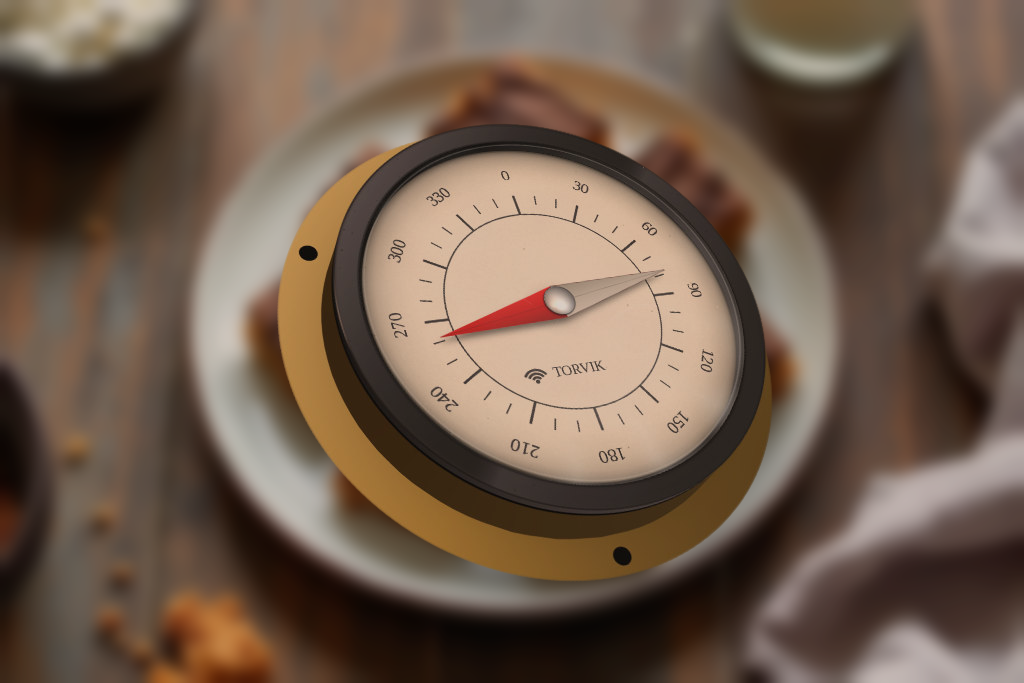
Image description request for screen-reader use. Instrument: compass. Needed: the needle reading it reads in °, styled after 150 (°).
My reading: 260 (°)
